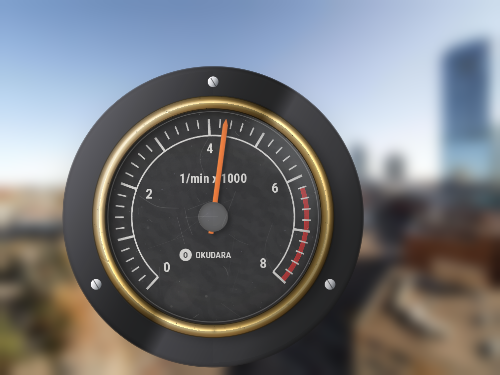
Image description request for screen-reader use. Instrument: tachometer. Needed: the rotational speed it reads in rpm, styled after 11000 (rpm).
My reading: 4300 (rpm)
